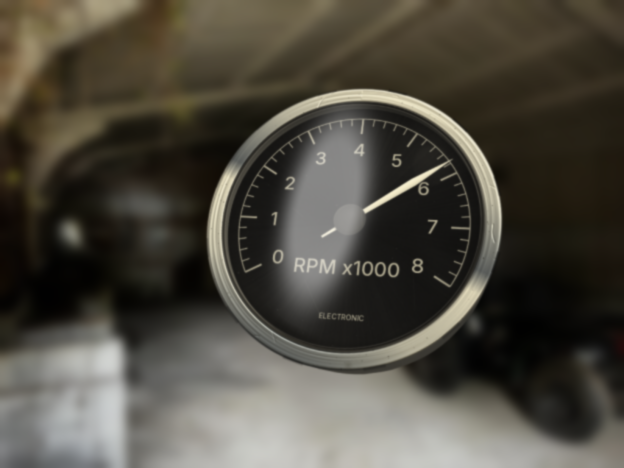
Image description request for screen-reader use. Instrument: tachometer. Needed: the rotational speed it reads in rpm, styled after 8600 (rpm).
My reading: 5800 (rpm)
